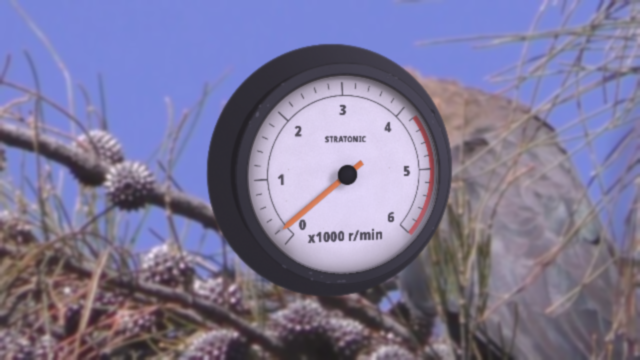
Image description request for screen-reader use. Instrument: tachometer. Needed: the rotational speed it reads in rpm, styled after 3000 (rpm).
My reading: 200 (rpm)
